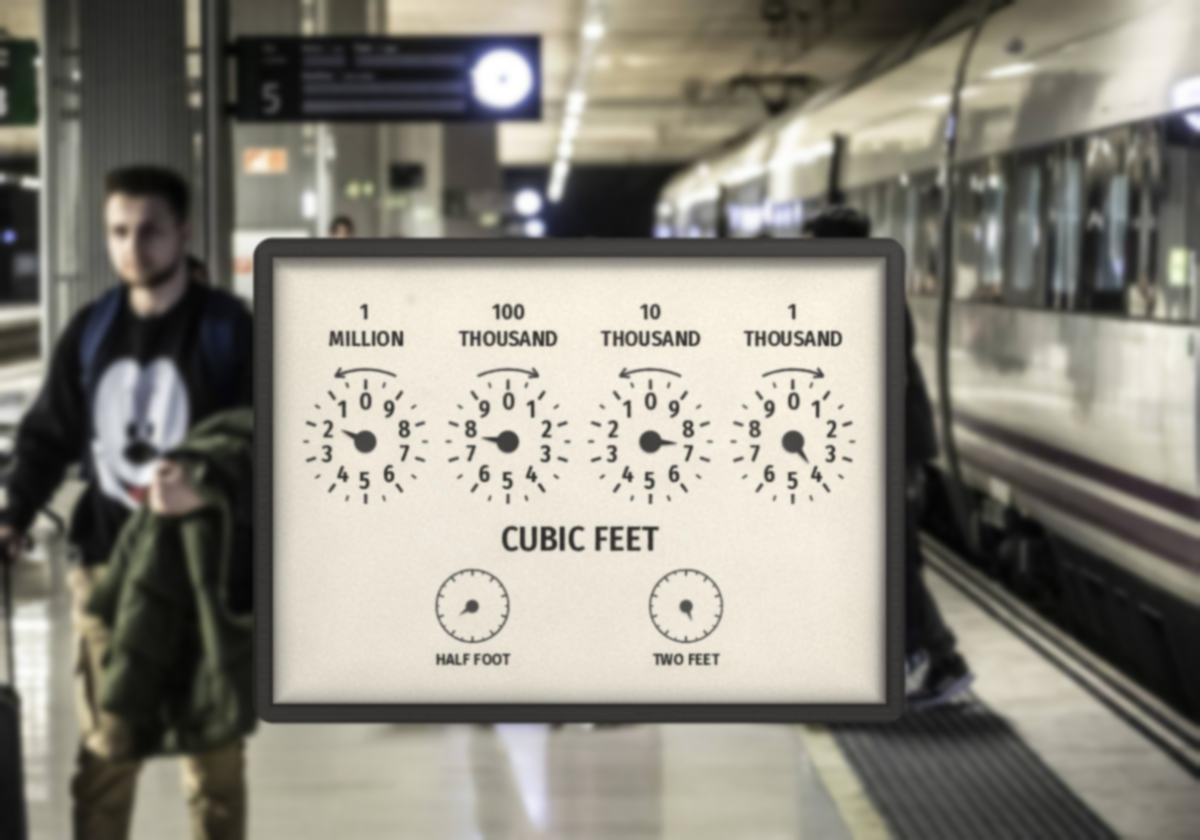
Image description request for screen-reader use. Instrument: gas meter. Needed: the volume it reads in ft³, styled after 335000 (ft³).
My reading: 177400 (ft³)
